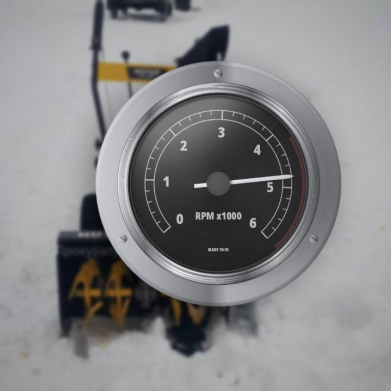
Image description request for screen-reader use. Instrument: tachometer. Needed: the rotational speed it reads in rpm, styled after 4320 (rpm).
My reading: 4800 (rpm)
